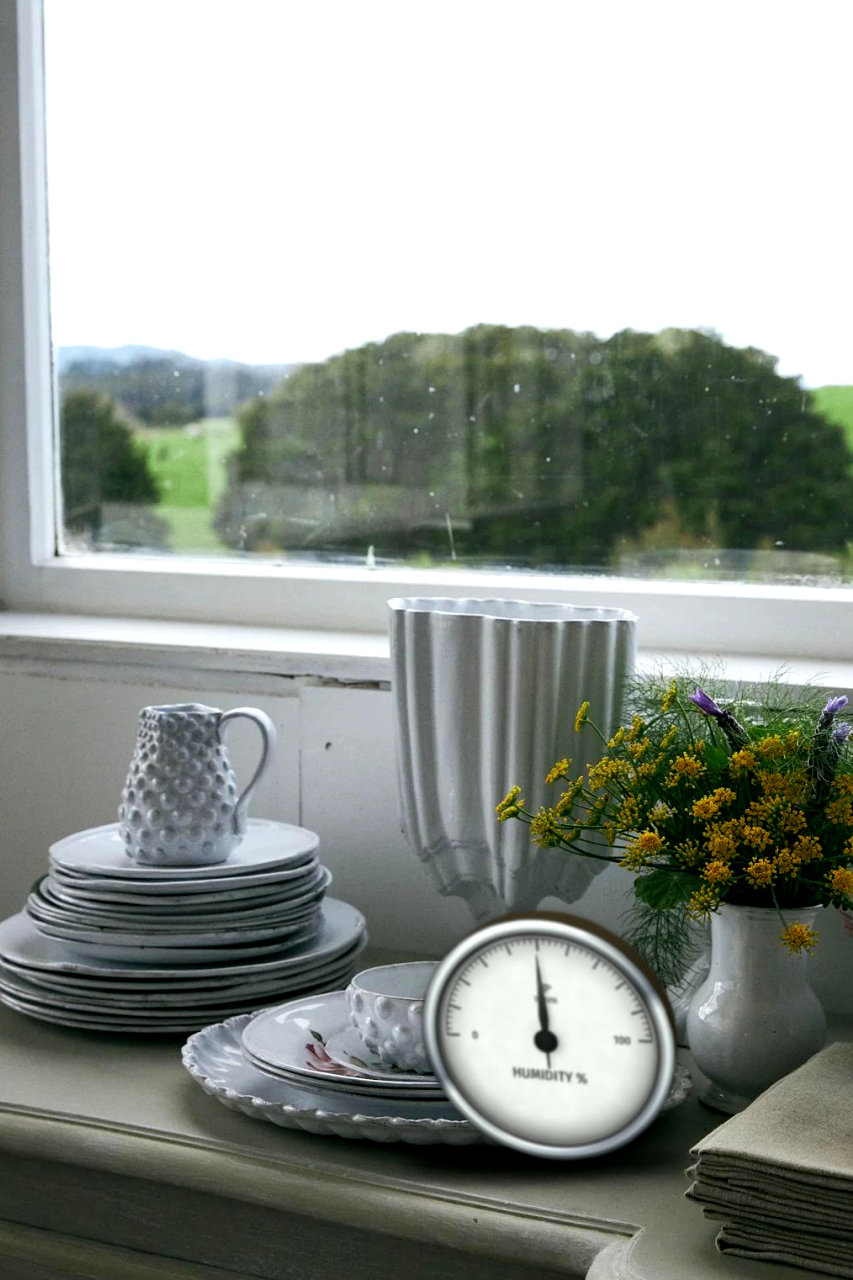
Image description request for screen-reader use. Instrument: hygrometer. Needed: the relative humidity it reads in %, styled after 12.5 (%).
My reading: 50 (%)
